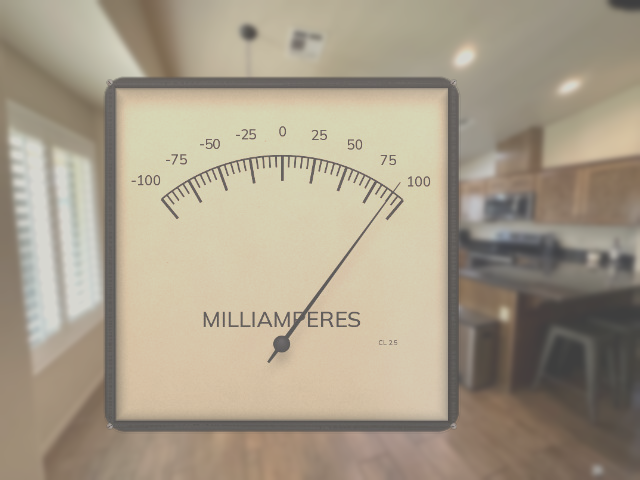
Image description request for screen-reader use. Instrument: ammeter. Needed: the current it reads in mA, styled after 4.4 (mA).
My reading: 90 (mA)
